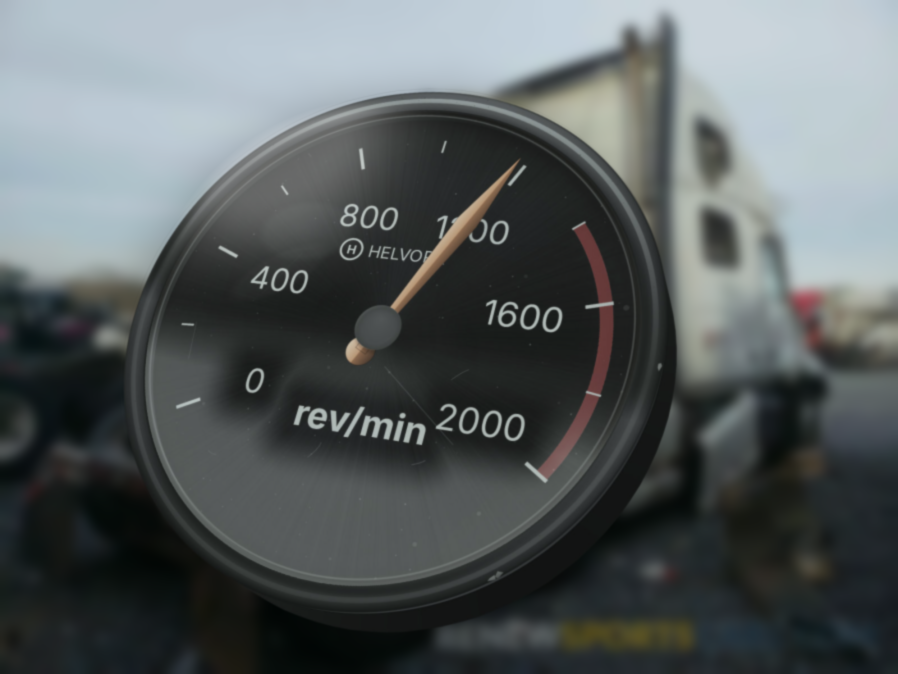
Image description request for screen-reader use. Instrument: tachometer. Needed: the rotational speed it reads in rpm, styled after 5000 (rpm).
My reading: 1200 (rpm)
